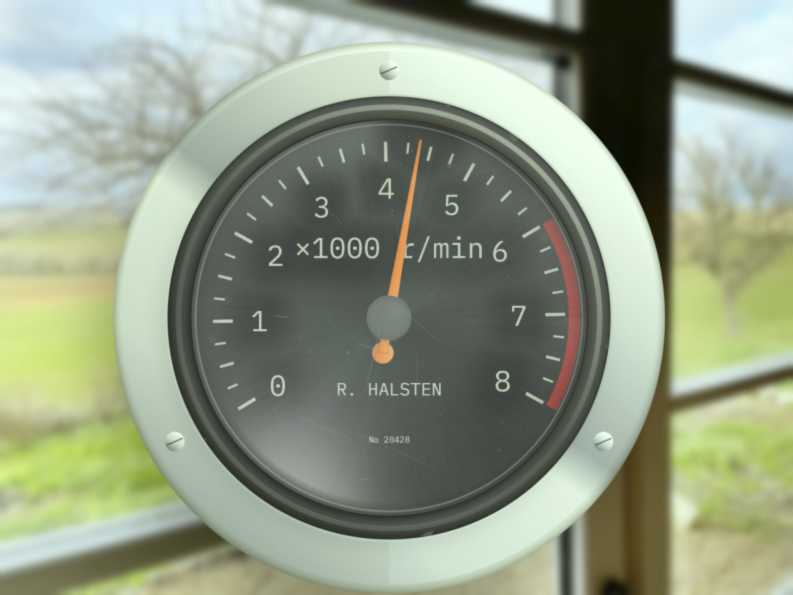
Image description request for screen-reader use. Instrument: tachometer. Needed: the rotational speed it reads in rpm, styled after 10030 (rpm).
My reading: 4375 (rpm)
